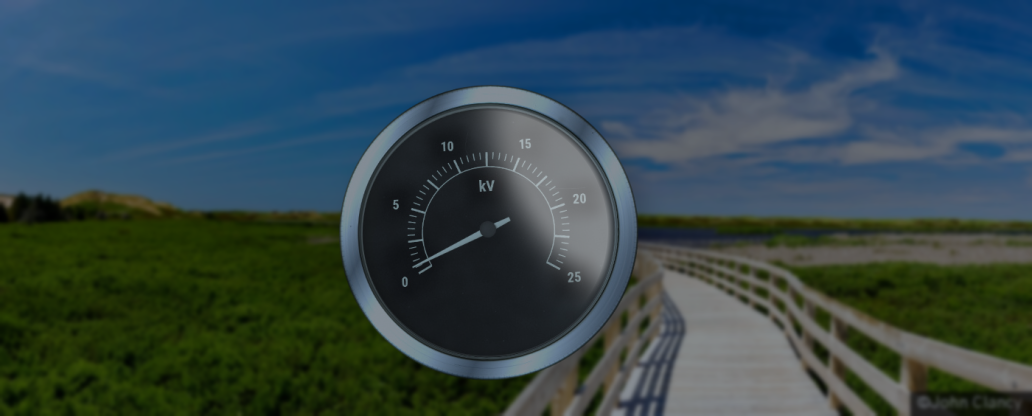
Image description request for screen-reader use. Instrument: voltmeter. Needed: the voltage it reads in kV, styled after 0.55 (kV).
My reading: 0.5 (kV)
